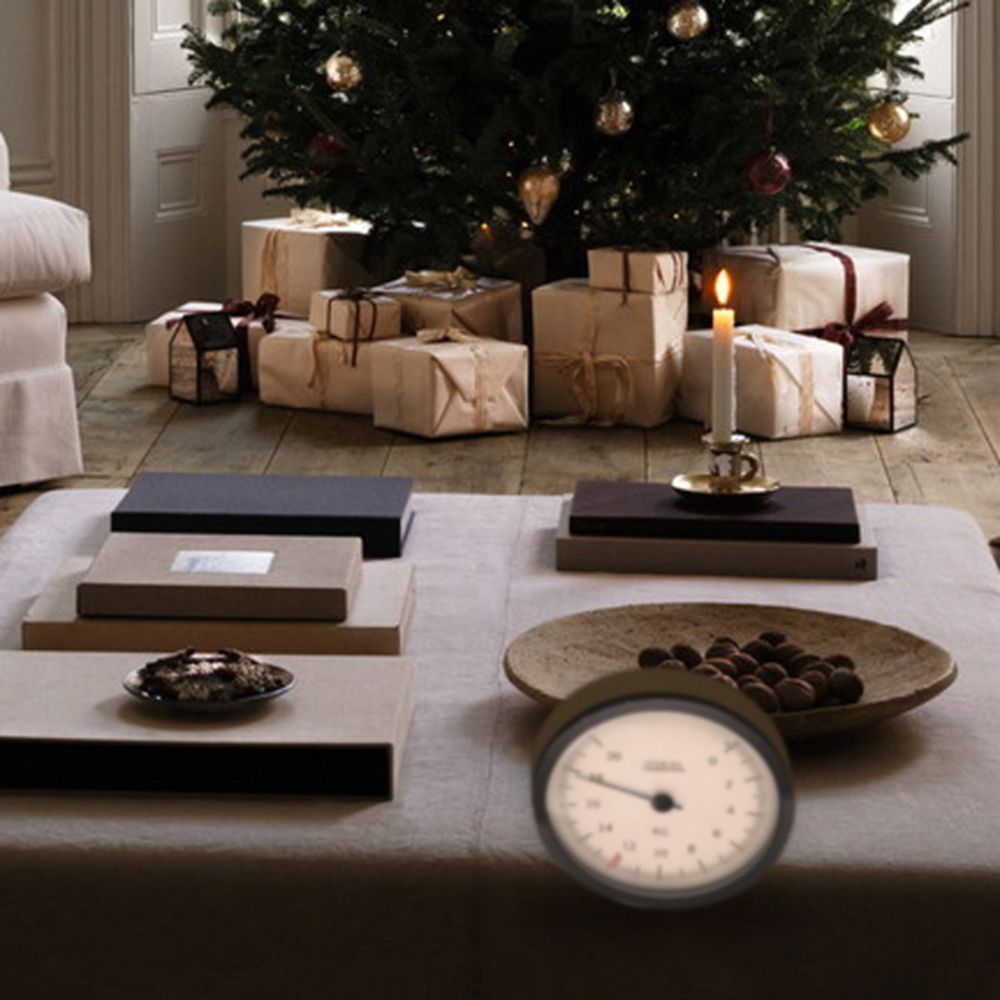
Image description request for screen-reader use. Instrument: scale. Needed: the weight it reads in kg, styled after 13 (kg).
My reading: 18 (kg)
